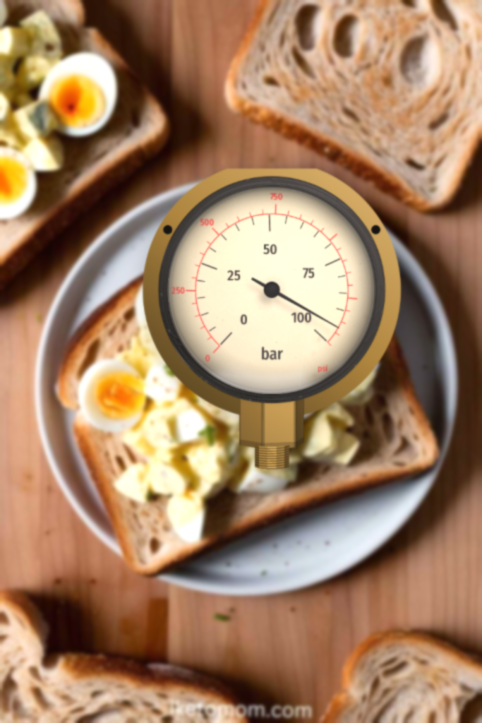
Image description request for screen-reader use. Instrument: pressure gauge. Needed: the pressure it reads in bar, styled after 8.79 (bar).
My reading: 95 (bar)
